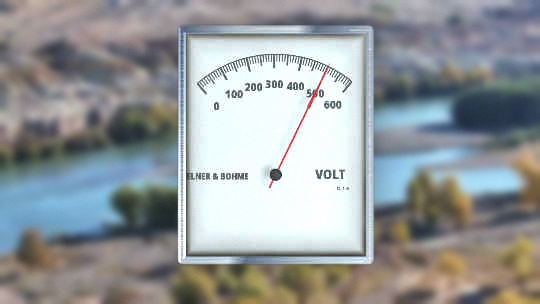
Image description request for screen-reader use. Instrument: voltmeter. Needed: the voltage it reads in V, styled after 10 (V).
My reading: 500 (V)
